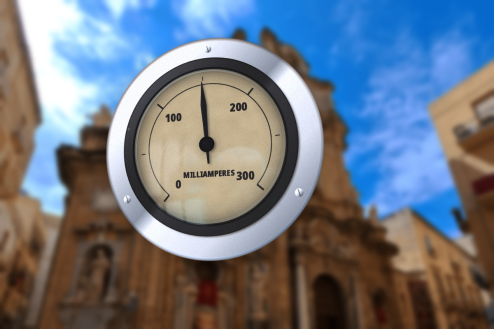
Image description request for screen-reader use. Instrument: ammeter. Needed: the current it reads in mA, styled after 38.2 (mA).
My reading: 150 (mA)
